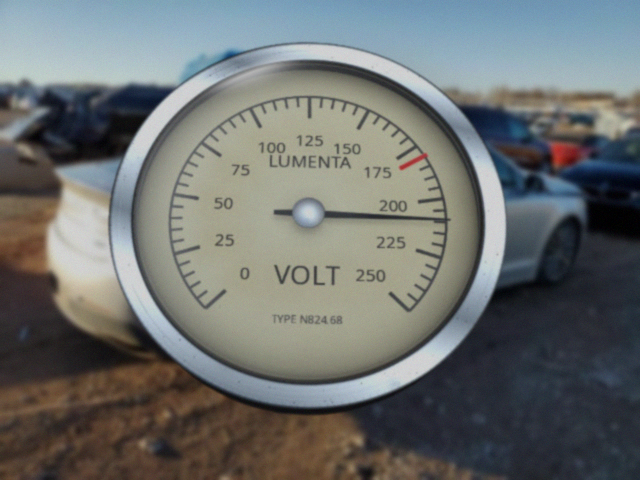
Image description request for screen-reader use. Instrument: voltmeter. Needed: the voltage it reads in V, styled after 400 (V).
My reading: 210 (V)
